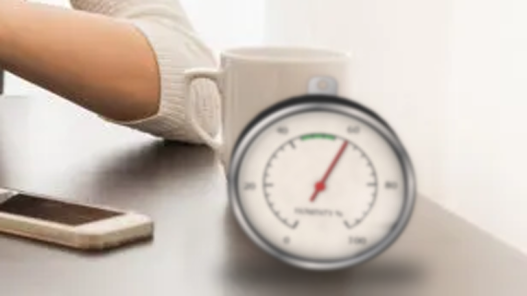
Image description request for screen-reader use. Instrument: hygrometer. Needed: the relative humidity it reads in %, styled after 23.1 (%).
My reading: 60 (%)
